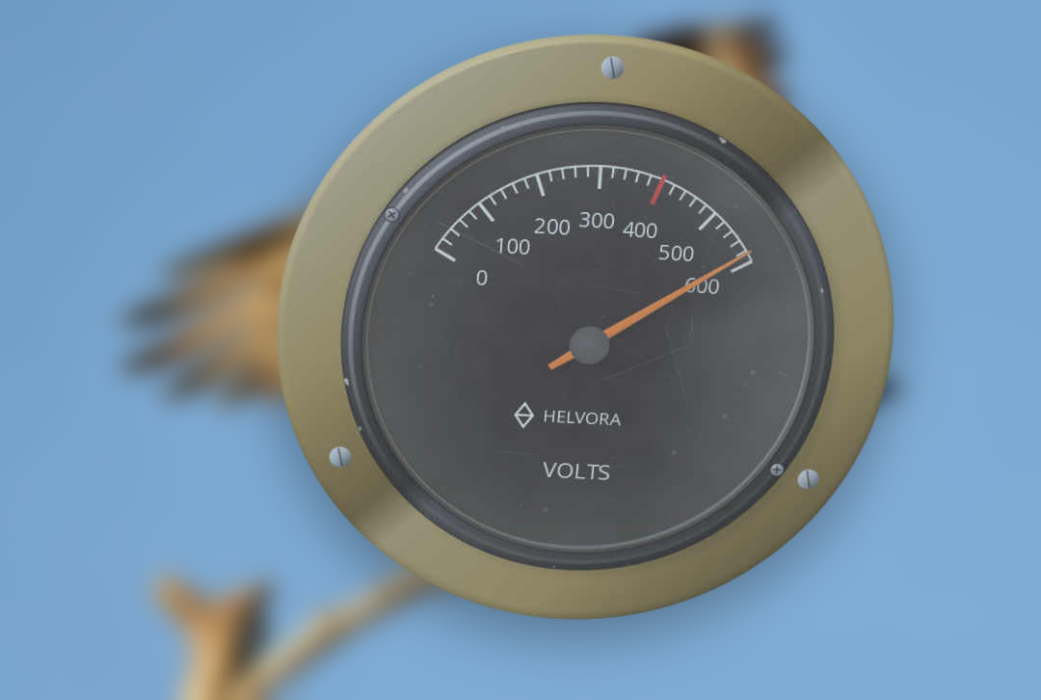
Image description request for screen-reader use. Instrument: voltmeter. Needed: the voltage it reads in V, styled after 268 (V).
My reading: 580 (V)
